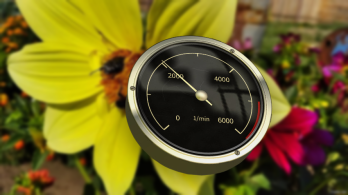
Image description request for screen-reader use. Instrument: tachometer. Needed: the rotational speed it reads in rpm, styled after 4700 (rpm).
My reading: 2000 (rpm)
